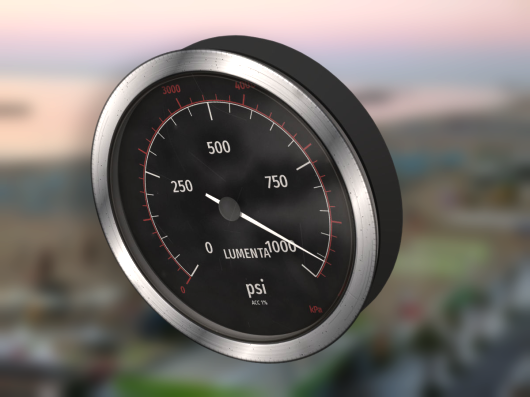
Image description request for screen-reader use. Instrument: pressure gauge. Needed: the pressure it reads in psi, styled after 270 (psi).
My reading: 950 (psi)
